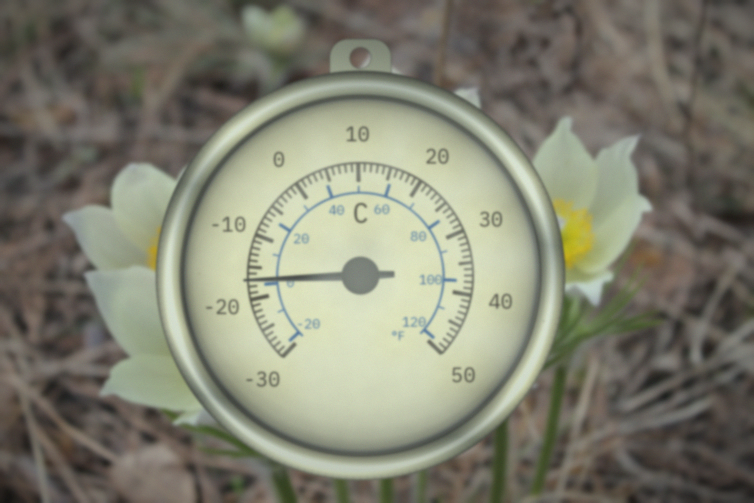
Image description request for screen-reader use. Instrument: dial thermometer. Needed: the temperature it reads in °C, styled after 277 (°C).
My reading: -17 (°C)
